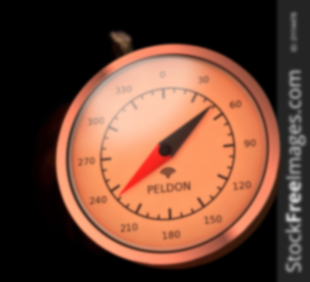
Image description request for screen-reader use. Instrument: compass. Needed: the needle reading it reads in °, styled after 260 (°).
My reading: 230 (°)
